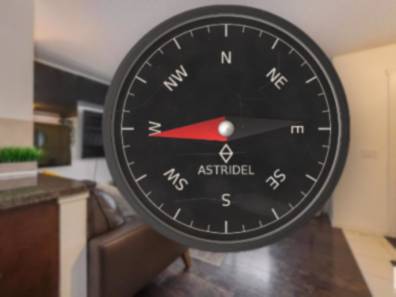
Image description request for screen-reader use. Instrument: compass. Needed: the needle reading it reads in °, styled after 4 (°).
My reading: 265 (°)
